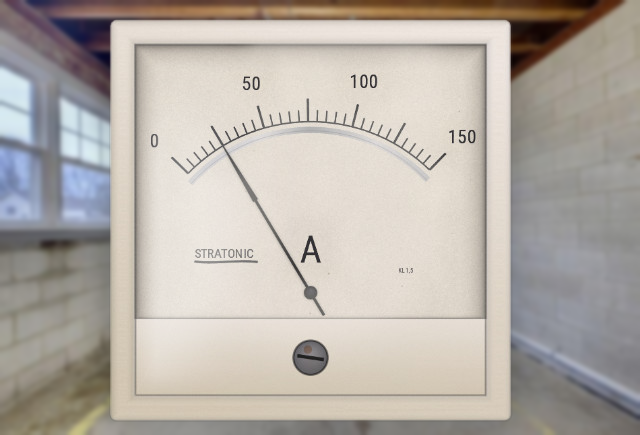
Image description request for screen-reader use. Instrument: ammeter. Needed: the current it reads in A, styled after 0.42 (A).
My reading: 25 (A)
